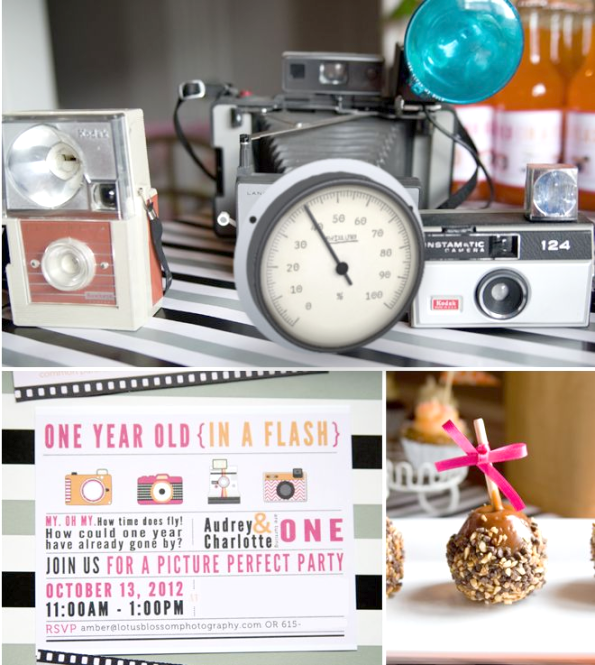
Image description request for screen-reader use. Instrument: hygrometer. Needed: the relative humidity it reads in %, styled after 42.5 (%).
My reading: 40 (%)
